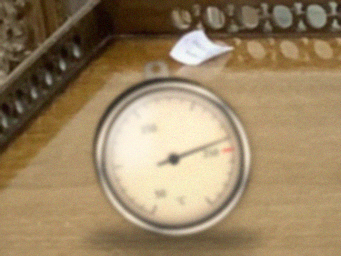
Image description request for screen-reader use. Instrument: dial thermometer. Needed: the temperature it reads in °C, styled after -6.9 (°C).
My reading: 240 (°C)
